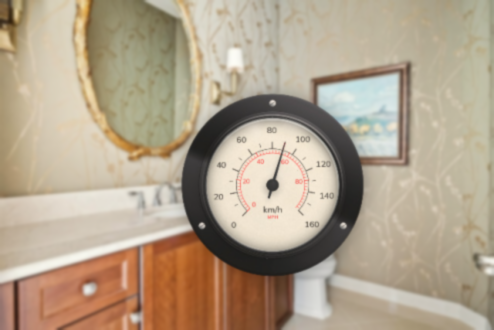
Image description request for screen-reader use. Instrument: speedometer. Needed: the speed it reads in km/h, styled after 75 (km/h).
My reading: 90 (km/h)
